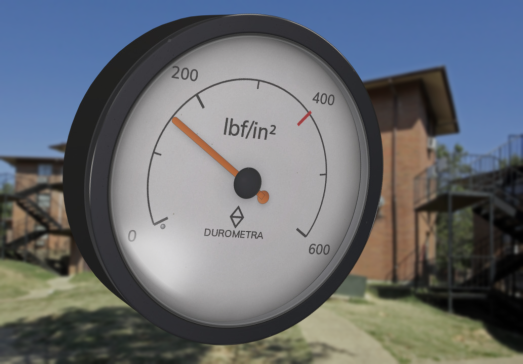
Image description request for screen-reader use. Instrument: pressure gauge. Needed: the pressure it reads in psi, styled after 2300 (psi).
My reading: 150 (psi)
